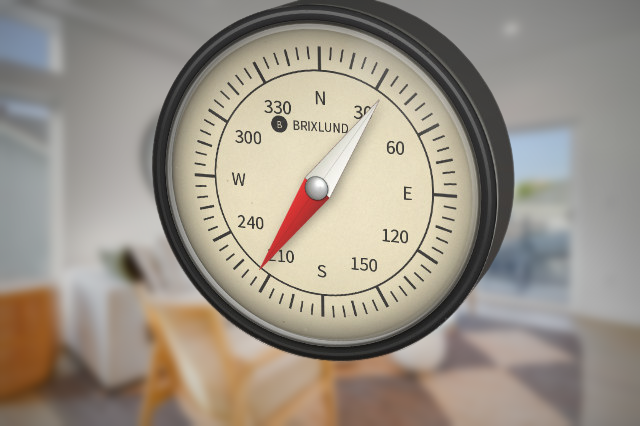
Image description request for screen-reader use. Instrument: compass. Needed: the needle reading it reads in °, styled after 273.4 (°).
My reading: 215 (°)
